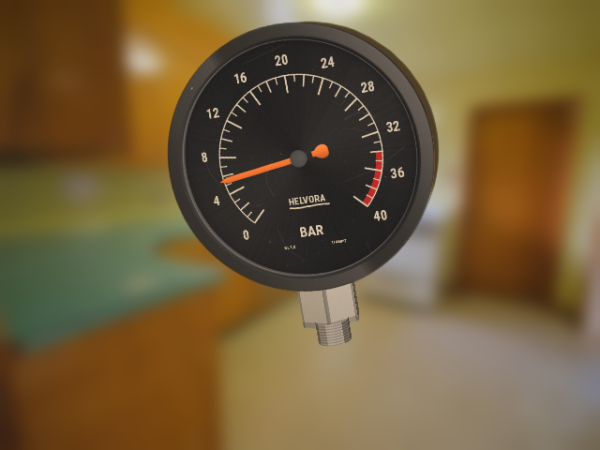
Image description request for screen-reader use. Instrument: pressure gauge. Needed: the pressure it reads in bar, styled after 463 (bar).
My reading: 5.5 (bar)
